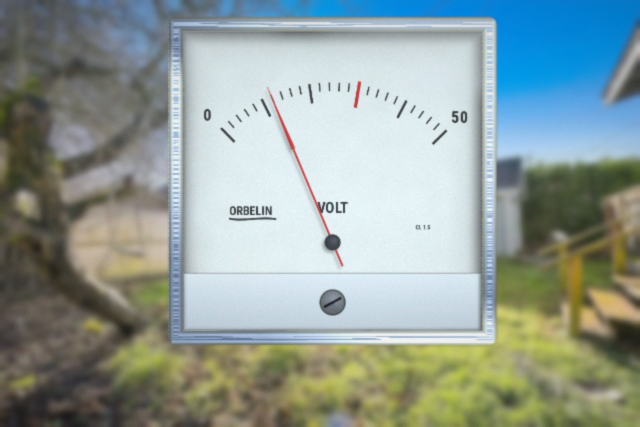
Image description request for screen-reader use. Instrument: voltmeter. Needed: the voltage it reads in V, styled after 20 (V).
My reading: 12 (V)
